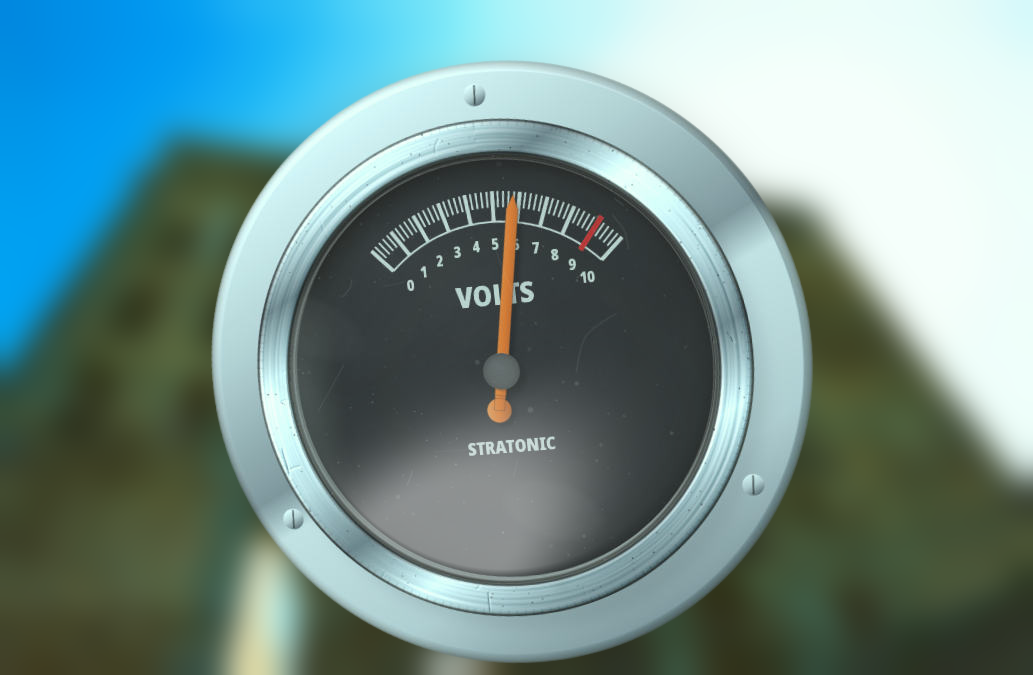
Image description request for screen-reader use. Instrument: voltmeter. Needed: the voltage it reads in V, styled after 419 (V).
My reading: 5.8 (V)
